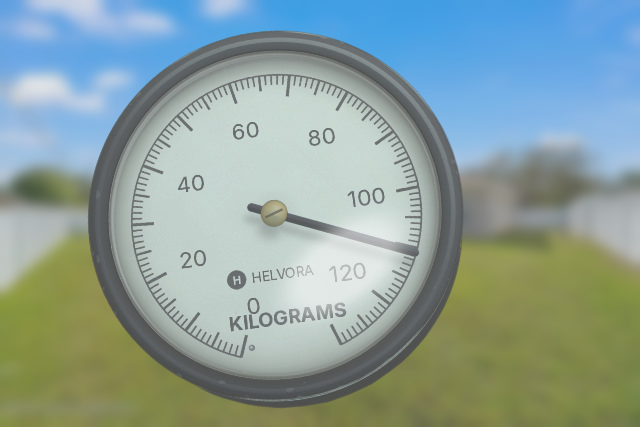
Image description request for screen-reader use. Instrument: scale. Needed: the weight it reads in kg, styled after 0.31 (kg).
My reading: 111 (kg)
